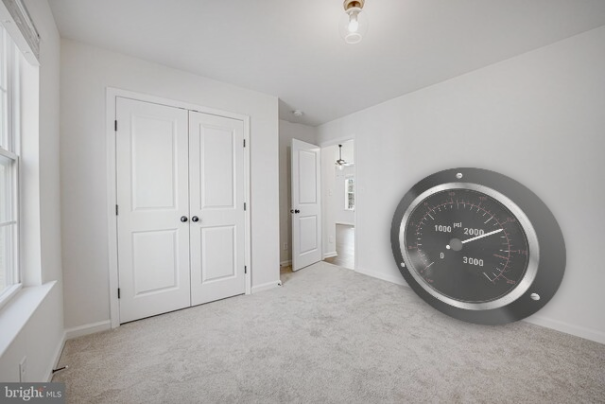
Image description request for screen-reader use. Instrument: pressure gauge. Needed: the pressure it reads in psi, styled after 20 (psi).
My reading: 2200 (psi)
